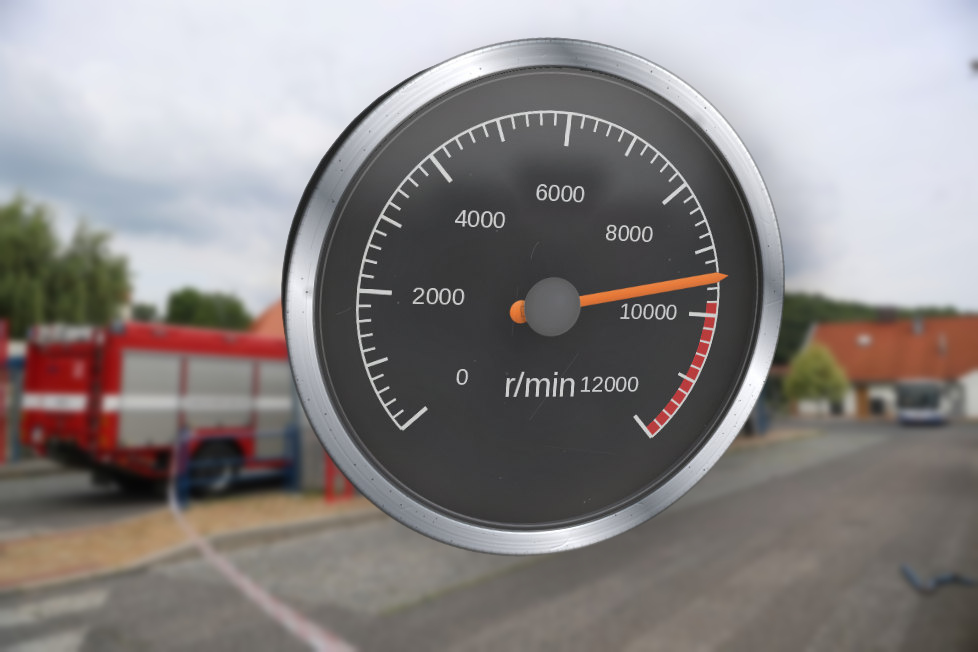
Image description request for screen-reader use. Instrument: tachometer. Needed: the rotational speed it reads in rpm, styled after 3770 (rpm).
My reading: 9400 (rpm)
